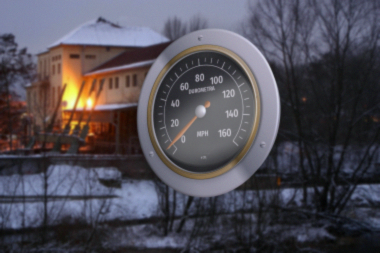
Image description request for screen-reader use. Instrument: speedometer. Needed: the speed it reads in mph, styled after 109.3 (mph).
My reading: 5 (mph)
